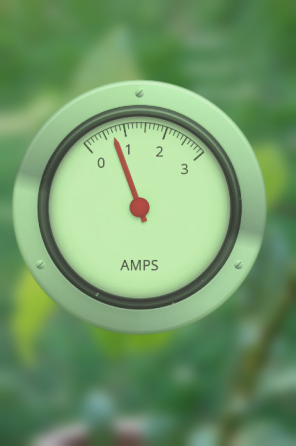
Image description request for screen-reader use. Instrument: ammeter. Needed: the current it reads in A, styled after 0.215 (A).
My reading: 0.7 (A)
